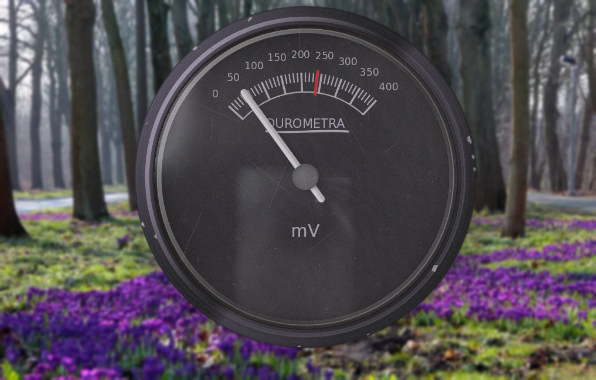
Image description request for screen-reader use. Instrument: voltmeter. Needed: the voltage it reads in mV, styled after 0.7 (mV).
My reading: 50 (mV)
